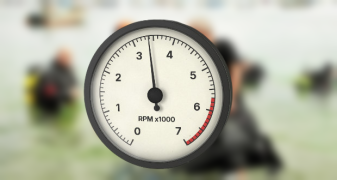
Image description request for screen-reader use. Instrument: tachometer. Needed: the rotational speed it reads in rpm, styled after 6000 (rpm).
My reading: 3400 (rpm)
